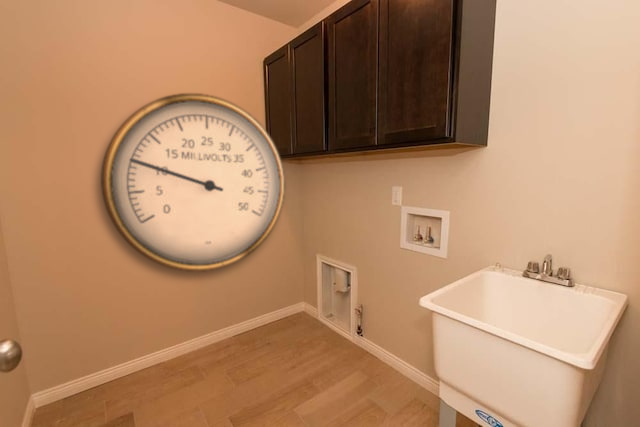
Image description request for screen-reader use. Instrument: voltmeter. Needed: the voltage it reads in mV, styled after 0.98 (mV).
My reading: 10 (mV)
